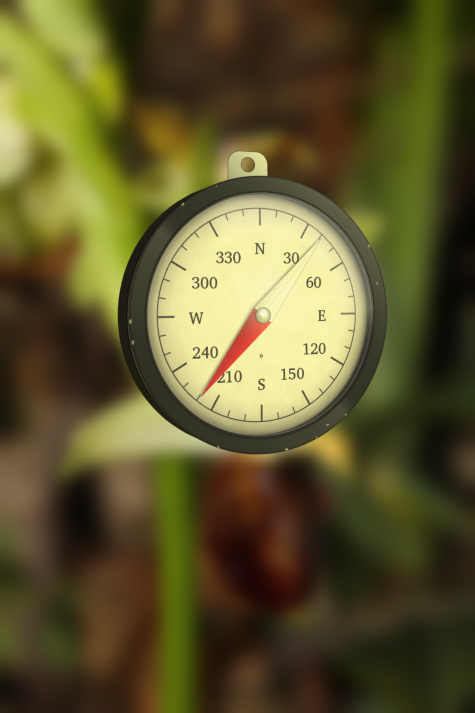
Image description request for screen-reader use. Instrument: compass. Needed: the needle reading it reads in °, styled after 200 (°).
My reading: 220 (°)
